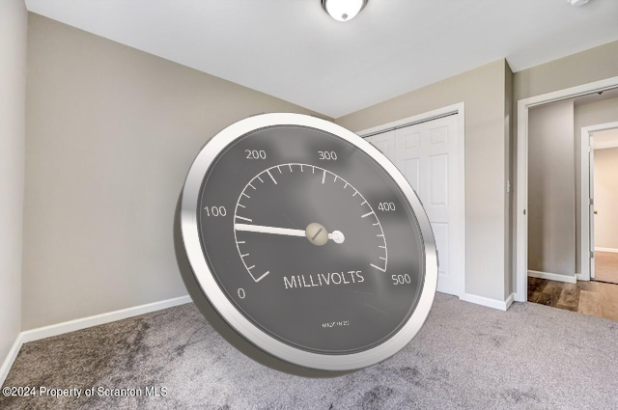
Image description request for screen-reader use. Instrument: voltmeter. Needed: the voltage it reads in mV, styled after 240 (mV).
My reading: 80 (mV)
